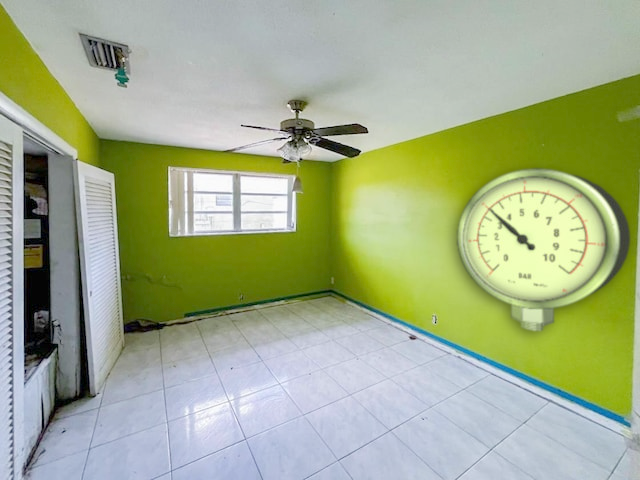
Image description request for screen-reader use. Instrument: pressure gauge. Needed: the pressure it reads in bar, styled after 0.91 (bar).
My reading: 3.5 (bar)
